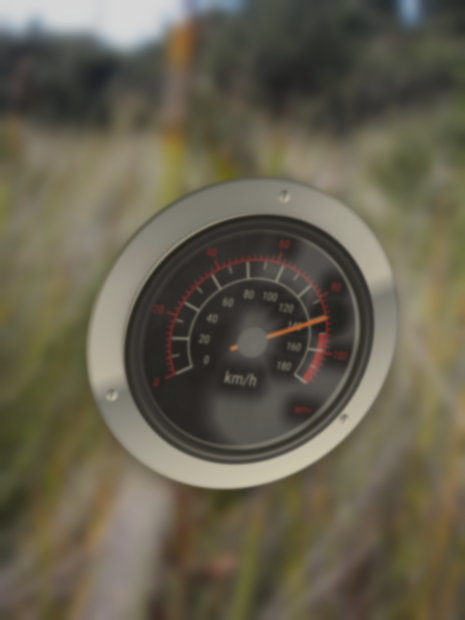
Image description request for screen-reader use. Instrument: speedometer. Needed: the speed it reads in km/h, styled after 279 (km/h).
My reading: 140 (km/h)
